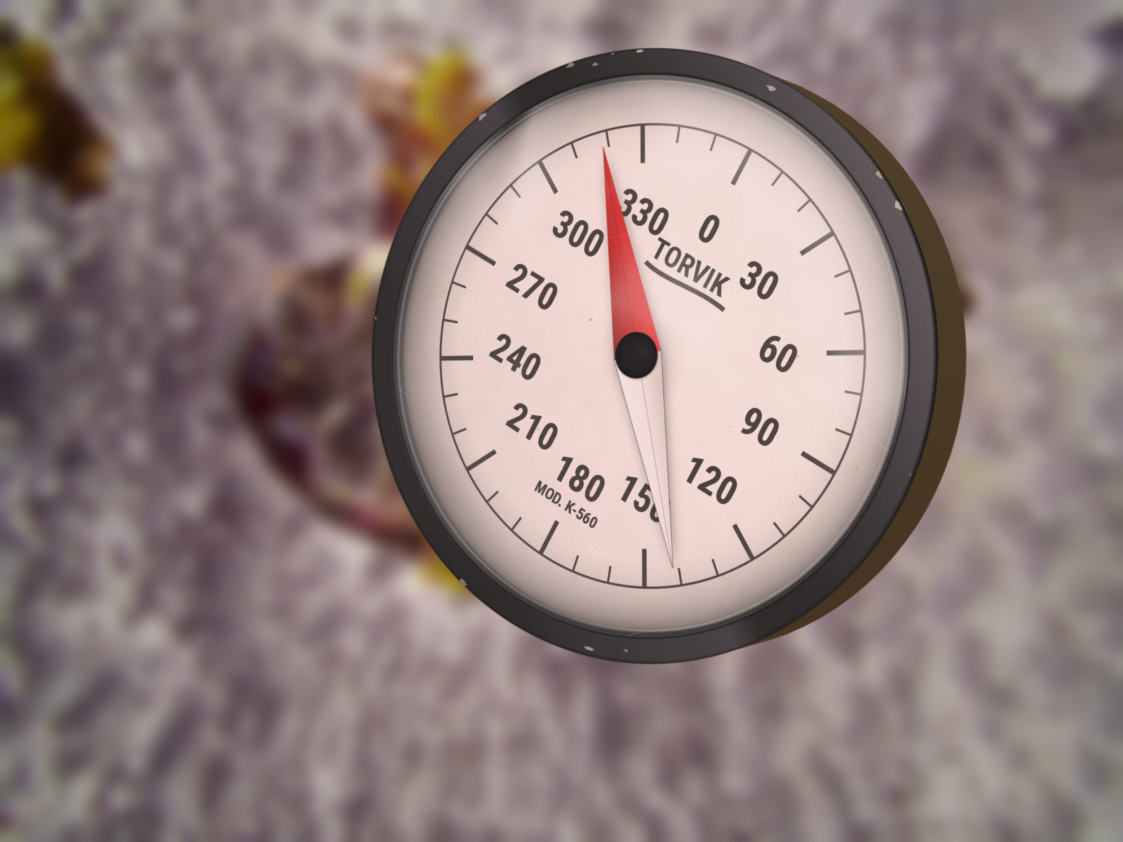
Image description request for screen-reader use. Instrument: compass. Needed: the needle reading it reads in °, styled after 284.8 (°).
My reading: 320 (°)
